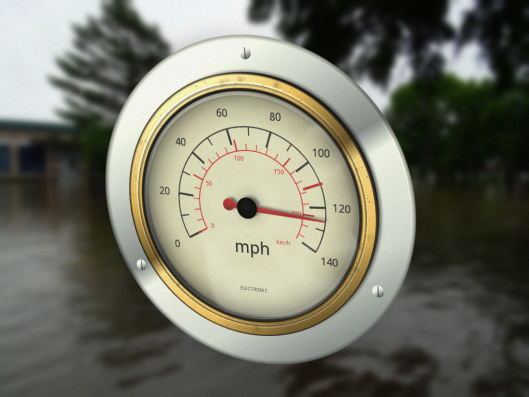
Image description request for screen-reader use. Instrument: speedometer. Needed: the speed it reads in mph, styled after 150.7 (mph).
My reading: 125 (mph)
